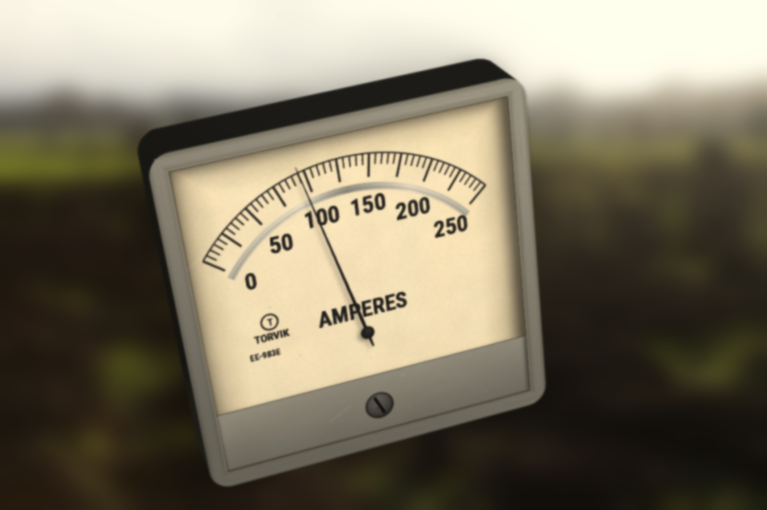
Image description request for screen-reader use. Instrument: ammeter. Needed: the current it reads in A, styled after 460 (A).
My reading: 95 (A)
